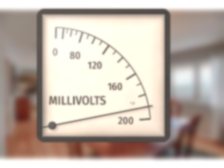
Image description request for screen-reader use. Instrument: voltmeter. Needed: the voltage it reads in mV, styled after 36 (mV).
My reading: 190 (mV)
